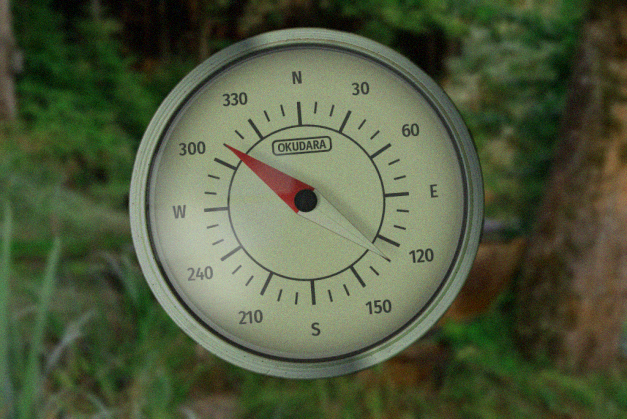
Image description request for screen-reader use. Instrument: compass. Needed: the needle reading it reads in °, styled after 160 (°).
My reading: 310 (°)
